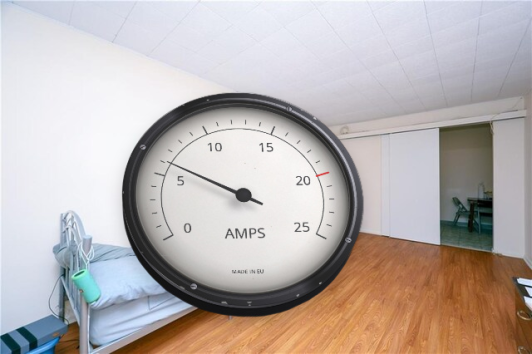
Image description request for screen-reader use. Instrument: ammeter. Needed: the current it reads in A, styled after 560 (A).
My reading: 6 (A)
